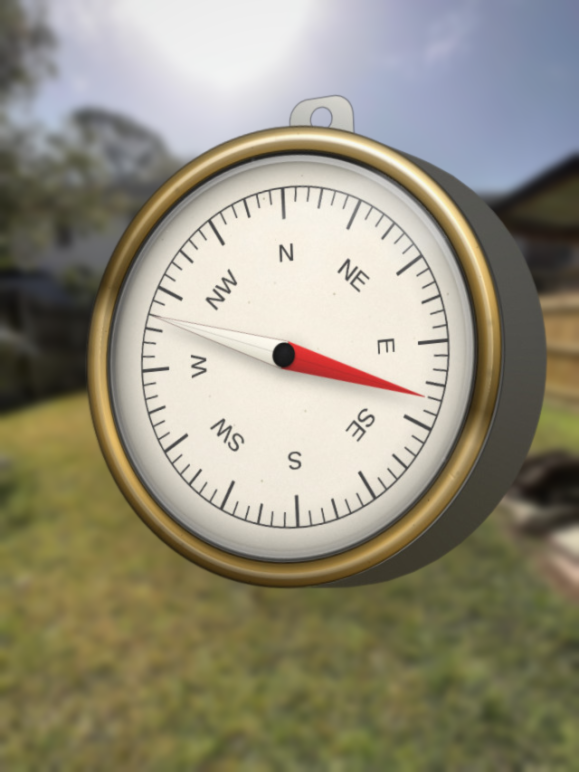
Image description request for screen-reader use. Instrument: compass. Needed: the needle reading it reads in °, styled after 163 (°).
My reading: 110 (°)
